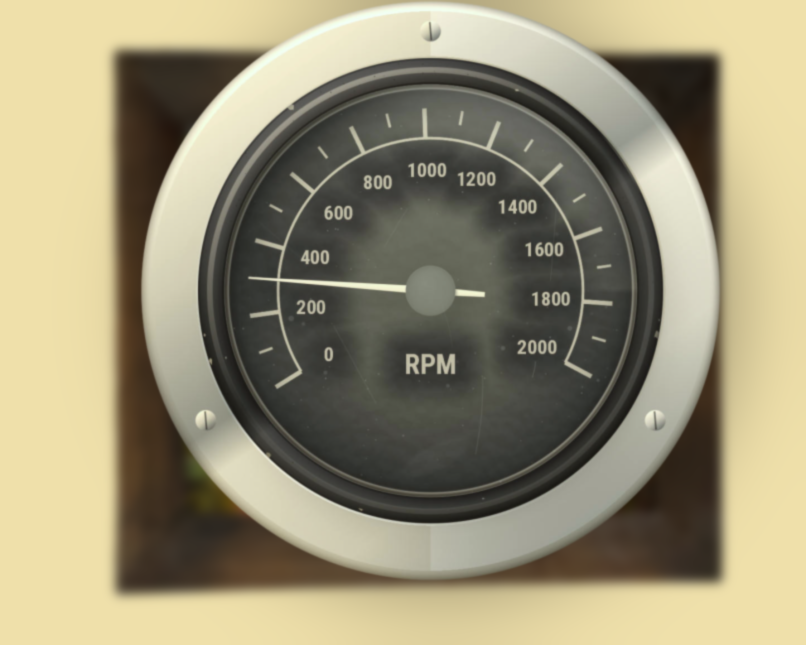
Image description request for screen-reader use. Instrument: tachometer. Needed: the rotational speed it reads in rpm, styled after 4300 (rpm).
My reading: 300 (rpm)
